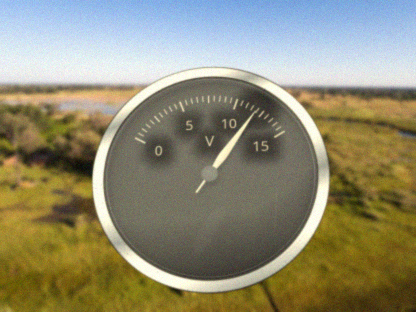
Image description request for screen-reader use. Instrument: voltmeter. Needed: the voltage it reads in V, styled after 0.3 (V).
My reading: 12 (V)
